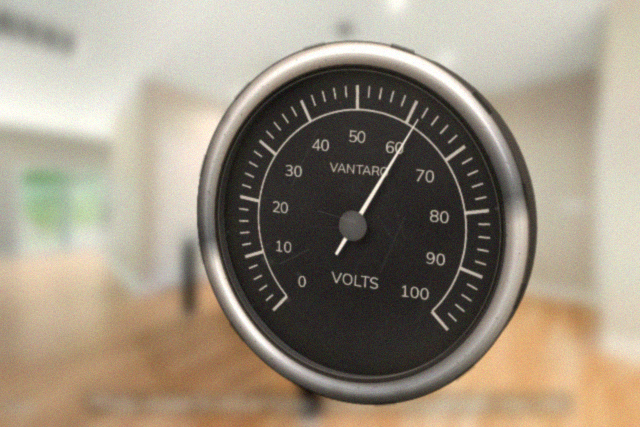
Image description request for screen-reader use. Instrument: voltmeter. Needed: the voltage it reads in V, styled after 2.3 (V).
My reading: 62 (V)
